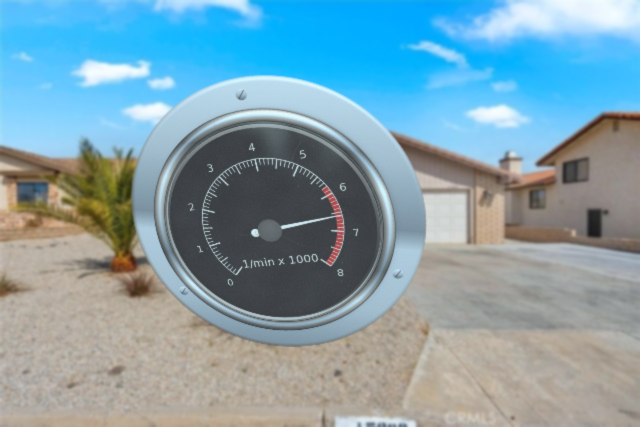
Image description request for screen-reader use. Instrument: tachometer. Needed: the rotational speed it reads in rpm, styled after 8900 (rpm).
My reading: 6500 (rpm)
